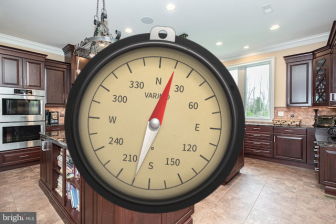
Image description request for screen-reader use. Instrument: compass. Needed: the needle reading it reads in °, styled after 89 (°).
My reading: 15 (°)
